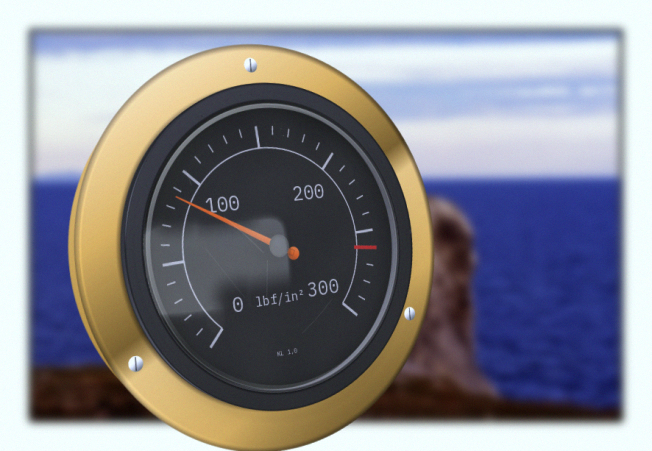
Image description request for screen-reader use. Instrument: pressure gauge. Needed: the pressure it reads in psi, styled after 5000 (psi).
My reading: 85 (psi)
